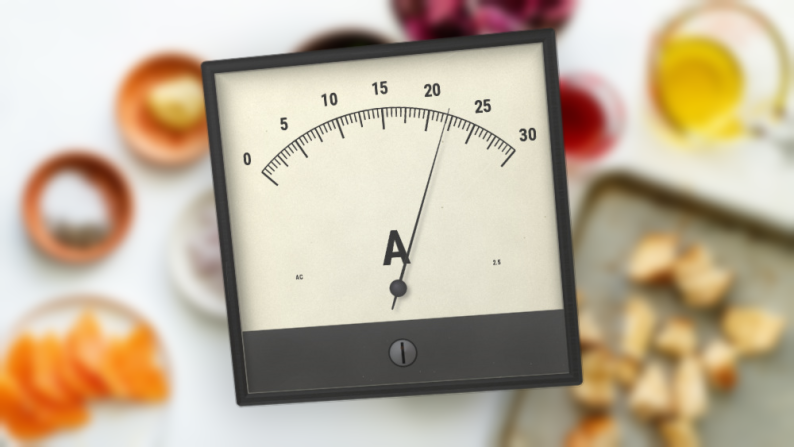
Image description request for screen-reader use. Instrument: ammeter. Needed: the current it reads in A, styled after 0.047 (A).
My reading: 22 (A)
